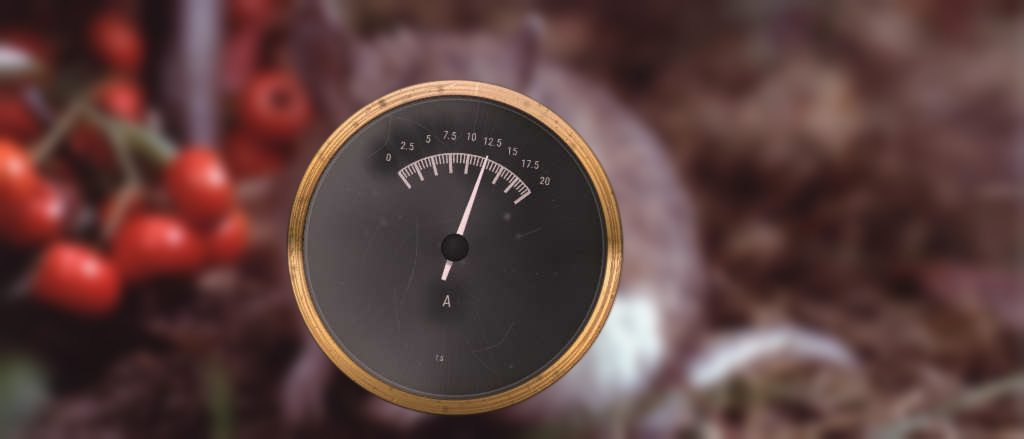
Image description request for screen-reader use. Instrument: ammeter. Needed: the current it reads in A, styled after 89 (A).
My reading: 12.5 (A)
